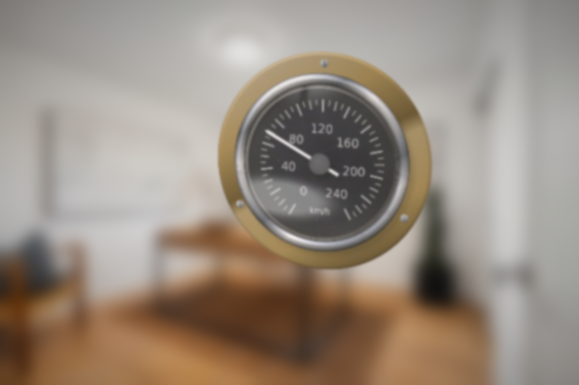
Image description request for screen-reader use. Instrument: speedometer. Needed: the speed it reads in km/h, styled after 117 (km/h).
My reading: 70 (km/h)
